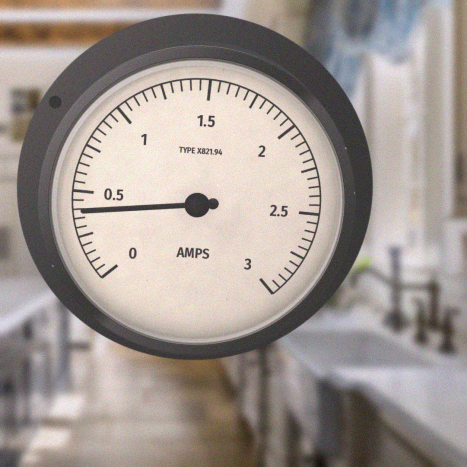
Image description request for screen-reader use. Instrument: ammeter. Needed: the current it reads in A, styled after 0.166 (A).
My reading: 0.4 (A)
